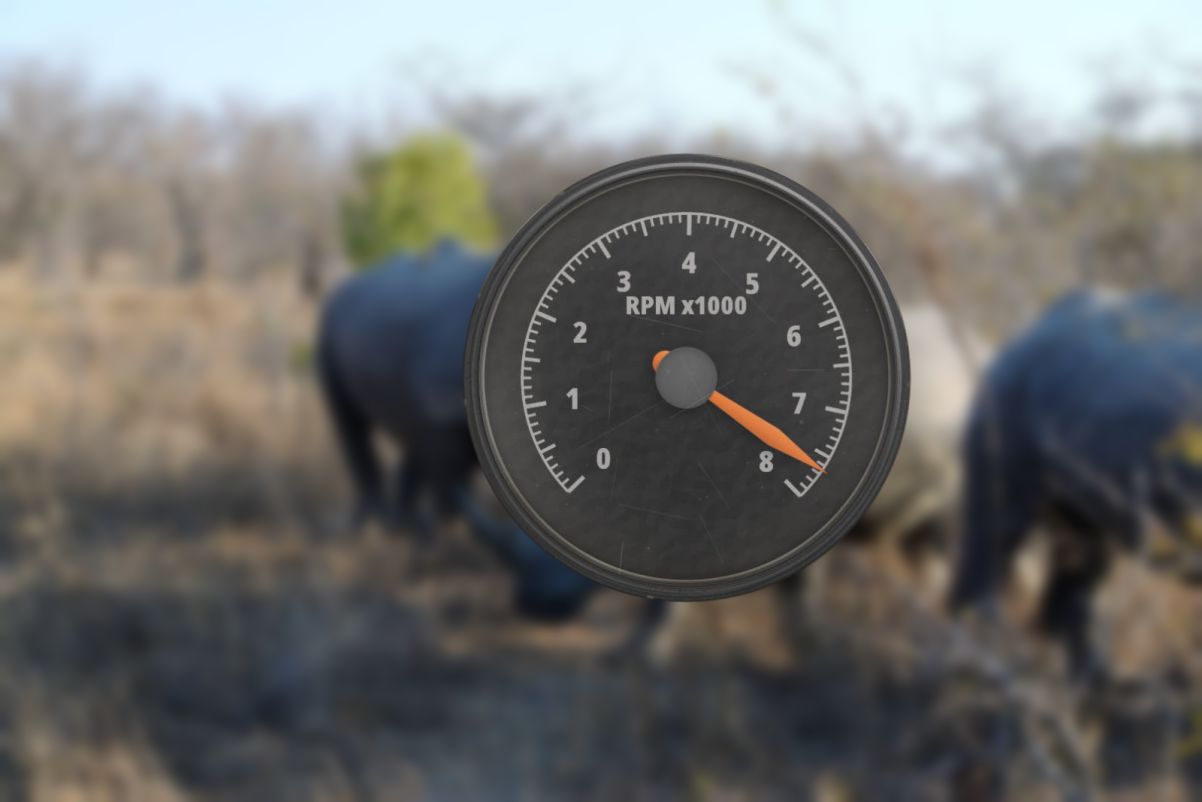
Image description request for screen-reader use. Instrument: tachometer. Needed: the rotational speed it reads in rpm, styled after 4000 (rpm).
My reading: 7650 (rpm)
